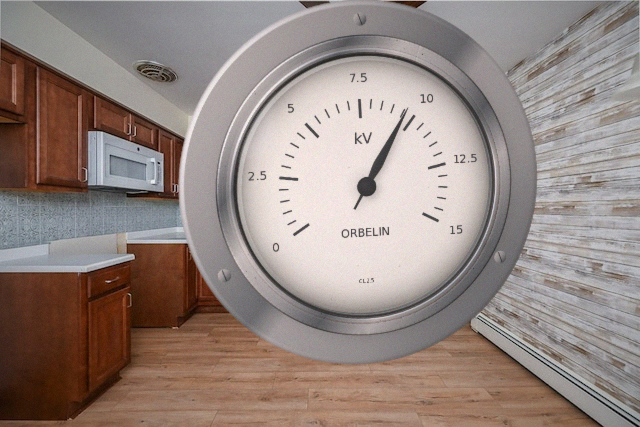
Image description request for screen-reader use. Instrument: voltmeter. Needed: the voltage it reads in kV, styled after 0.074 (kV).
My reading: 9.5 (kV)
